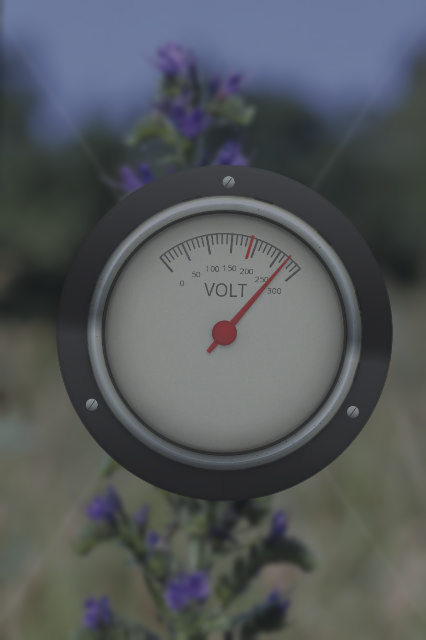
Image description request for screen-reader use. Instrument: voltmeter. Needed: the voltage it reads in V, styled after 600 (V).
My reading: 270 (V)
